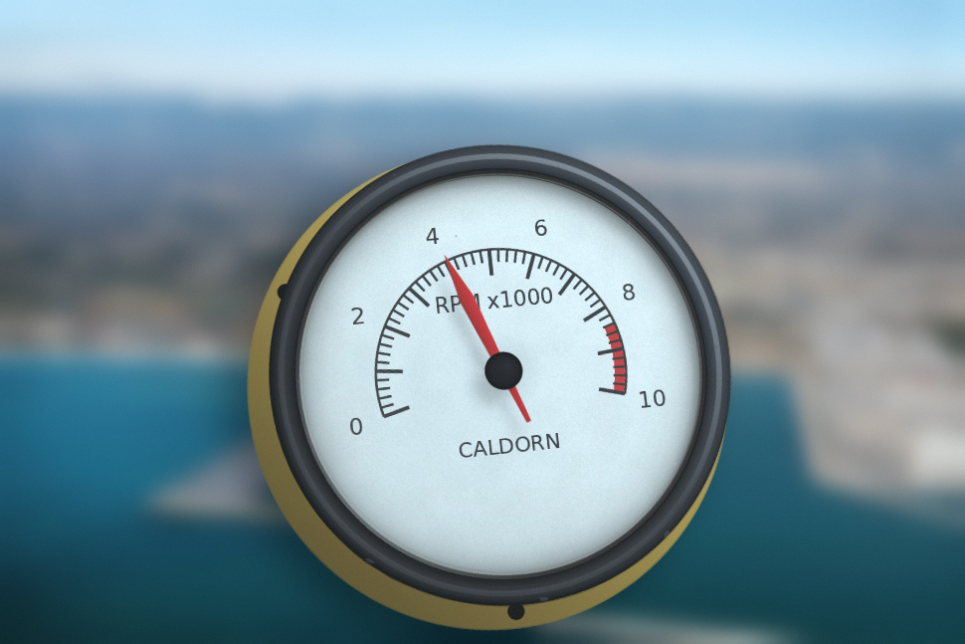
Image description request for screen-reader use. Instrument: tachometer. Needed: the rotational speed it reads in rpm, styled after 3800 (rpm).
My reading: 4000 (rpm)
